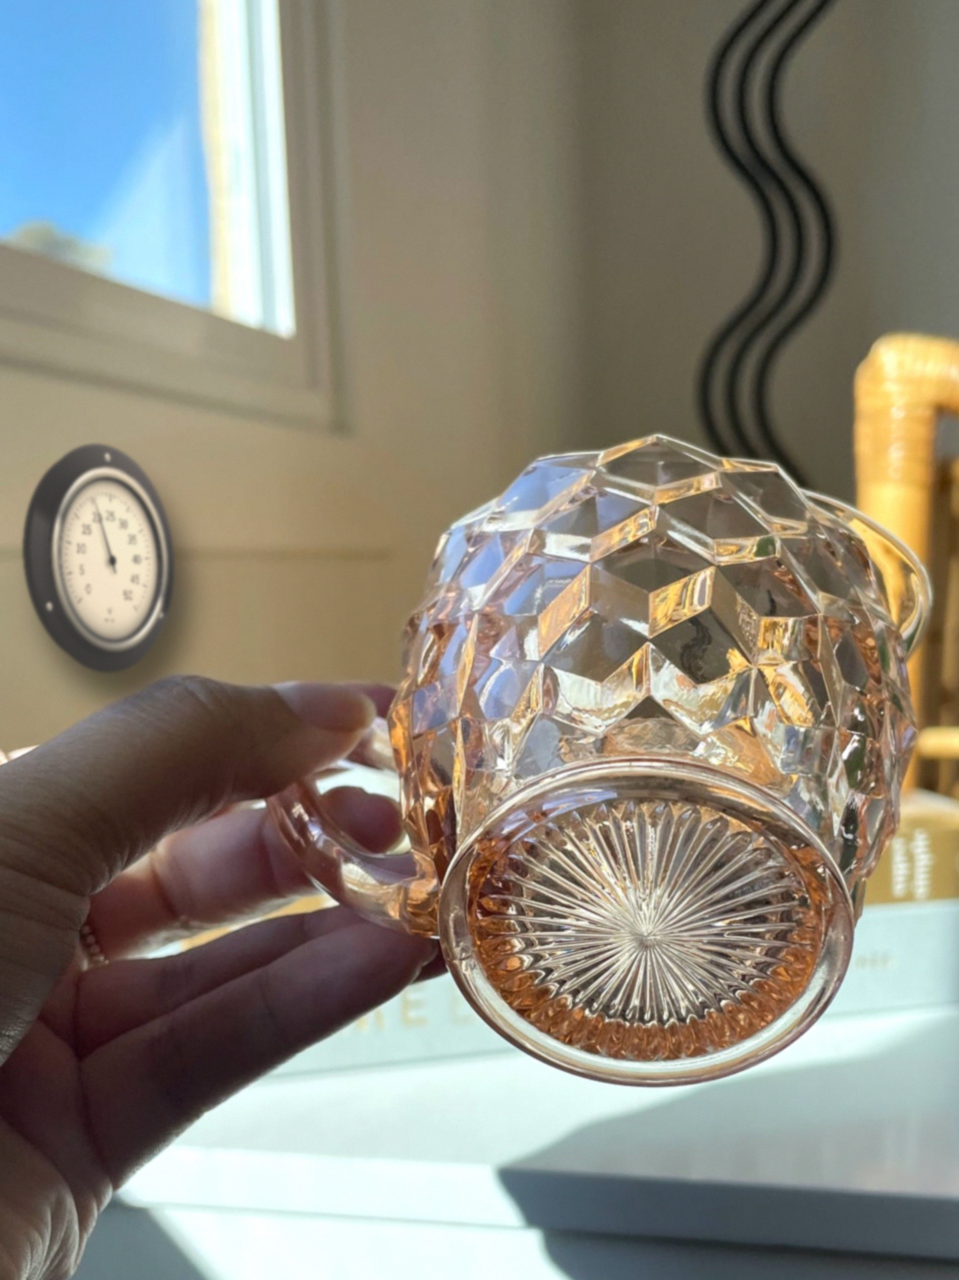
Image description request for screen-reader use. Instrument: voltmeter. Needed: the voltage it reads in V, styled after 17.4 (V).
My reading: 20 (V)
